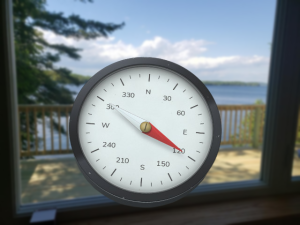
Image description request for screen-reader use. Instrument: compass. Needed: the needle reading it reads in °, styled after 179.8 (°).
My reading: 120 (°)
